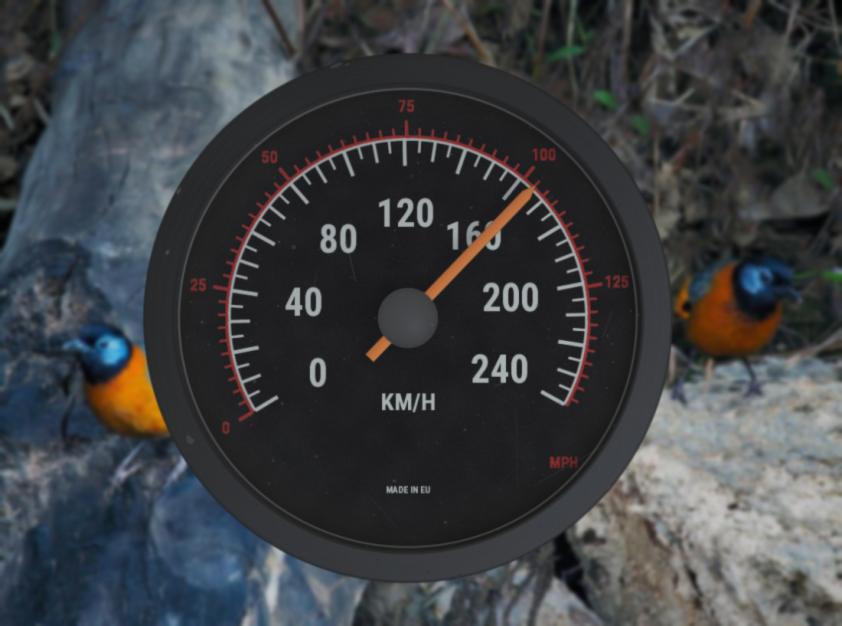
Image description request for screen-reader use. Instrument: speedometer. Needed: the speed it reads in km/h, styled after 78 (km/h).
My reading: 165 (km/h)
